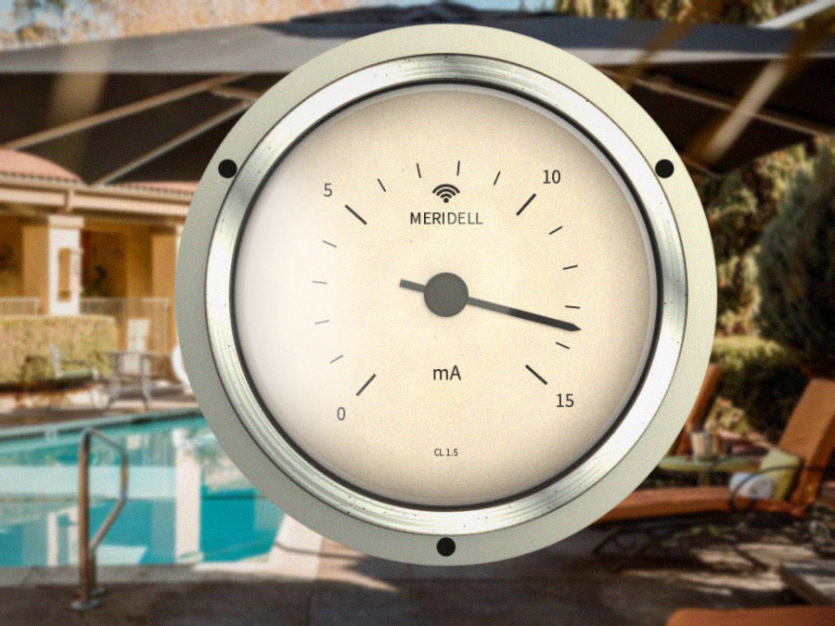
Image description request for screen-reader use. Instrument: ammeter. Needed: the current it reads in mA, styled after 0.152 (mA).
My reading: 13.5 (mA)
